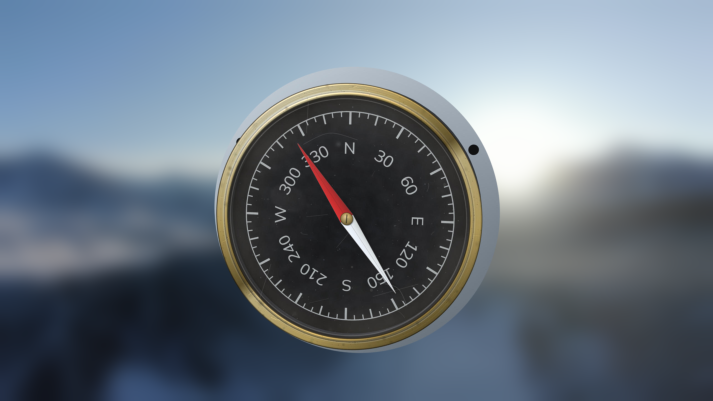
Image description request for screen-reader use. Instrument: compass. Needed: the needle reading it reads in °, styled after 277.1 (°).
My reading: 325 (°)
